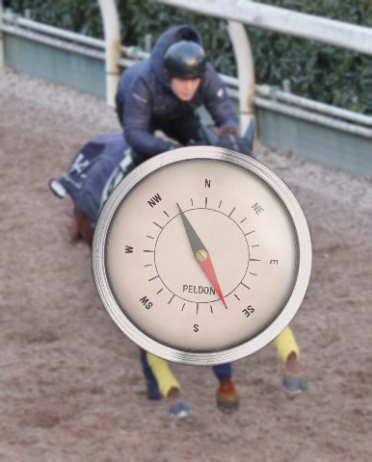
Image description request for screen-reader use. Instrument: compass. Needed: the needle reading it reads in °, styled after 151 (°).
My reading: 150 (°)
